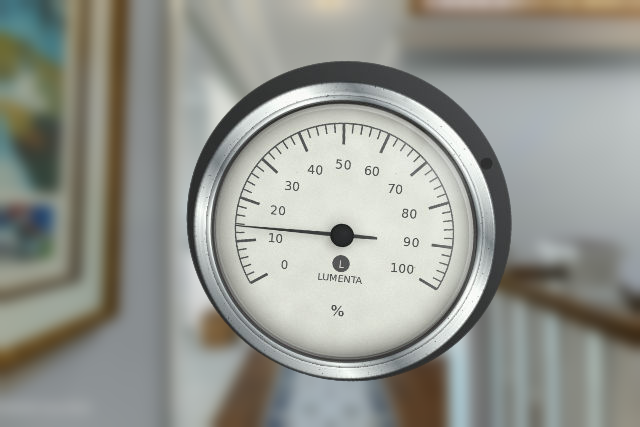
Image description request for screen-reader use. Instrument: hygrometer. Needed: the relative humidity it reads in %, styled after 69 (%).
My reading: 14 (%)
